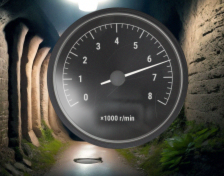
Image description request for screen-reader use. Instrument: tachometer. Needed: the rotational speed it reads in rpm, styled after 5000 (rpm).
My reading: 6400 (rpm)
